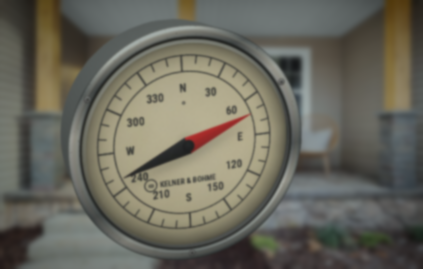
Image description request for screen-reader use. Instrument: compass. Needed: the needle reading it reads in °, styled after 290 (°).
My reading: 70 (°)
